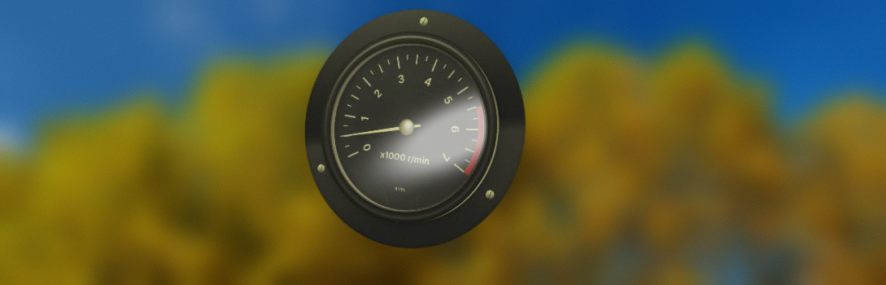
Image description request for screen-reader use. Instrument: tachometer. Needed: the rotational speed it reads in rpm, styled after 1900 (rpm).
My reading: 500 (rpm)
